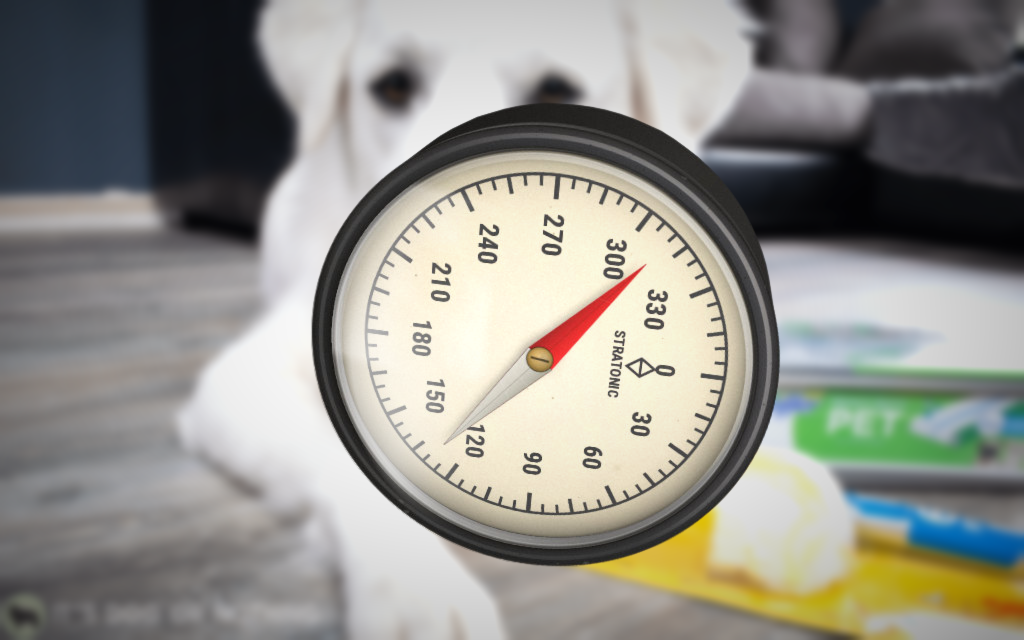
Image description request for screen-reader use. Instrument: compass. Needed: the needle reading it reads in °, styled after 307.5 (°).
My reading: 310 (°)
